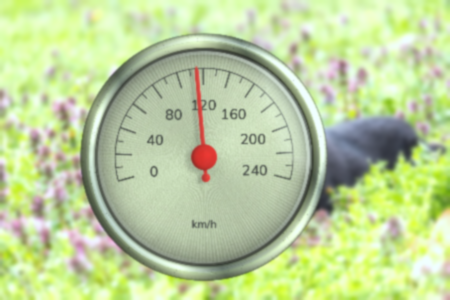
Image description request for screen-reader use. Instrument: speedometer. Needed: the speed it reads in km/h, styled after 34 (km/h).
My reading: 115 (km/h)
